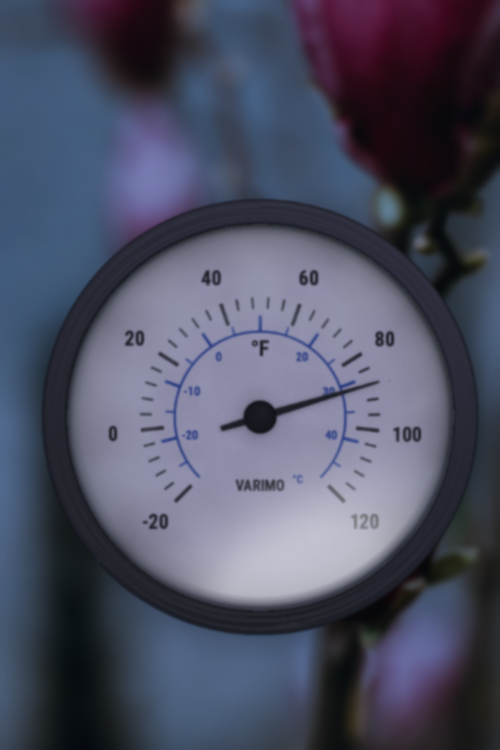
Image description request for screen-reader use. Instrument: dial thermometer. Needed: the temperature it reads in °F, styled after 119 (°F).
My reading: 88 (°F)
